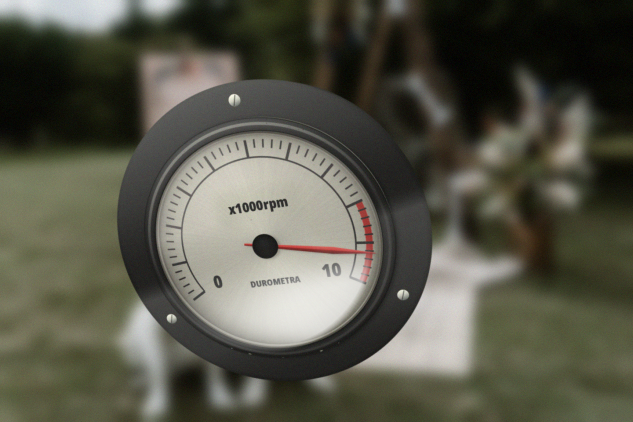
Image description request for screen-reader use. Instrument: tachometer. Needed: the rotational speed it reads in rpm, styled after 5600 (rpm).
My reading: 9200 (rpm)
